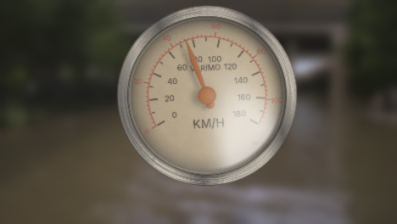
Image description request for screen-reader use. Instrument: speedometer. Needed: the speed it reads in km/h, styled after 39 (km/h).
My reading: 75 (km/h)
